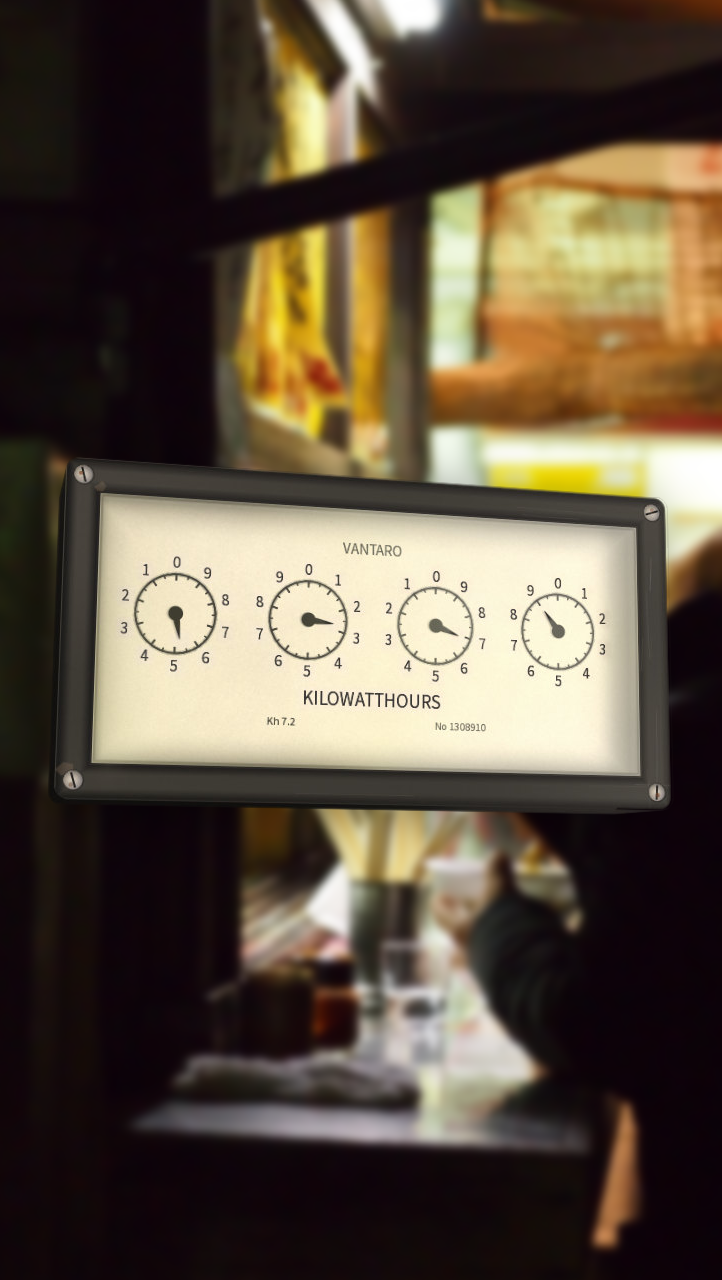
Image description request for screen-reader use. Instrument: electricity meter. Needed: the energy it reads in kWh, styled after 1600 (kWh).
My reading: 5269 (kWh)
